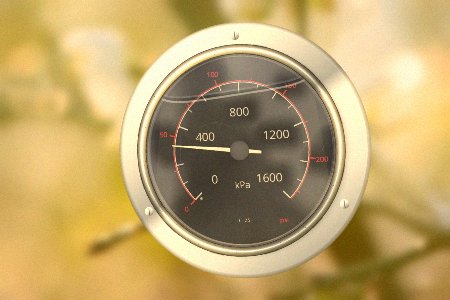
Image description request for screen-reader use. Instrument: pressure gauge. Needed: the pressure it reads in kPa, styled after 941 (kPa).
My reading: 300 (kPa)
